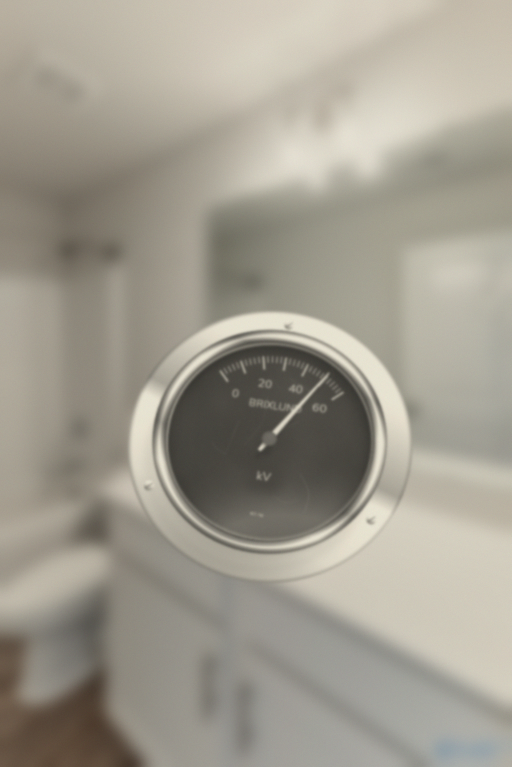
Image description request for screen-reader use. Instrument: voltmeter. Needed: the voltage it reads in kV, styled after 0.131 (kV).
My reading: 50 (kV)
